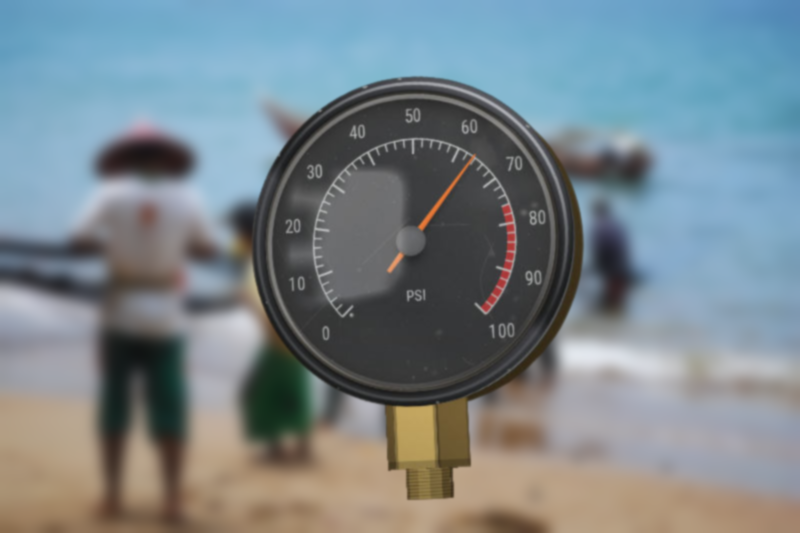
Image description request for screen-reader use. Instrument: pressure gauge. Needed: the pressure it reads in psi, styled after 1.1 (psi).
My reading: 64 (psi)
